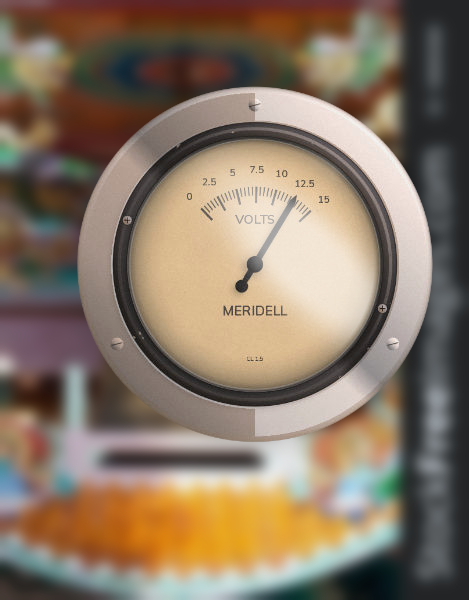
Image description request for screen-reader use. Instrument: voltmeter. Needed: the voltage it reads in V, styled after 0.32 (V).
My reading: 12.5 (V)
